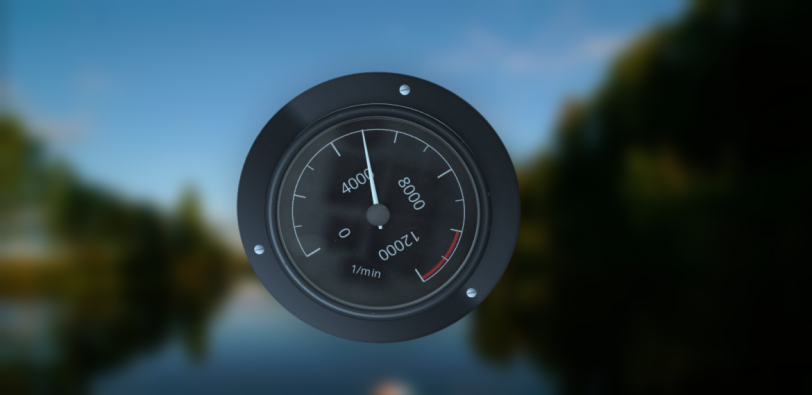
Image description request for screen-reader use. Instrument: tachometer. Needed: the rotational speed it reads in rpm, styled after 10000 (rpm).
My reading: 5000 (rpm)
